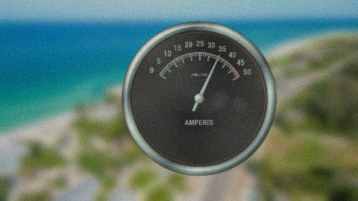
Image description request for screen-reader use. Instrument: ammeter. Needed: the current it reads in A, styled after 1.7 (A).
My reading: 35 (A)
